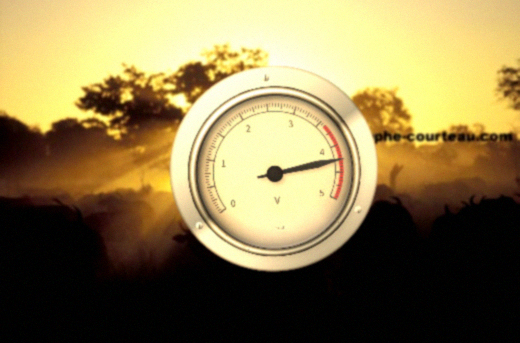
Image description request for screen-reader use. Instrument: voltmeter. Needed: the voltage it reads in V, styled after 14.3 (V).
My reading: 4.25 (V)
